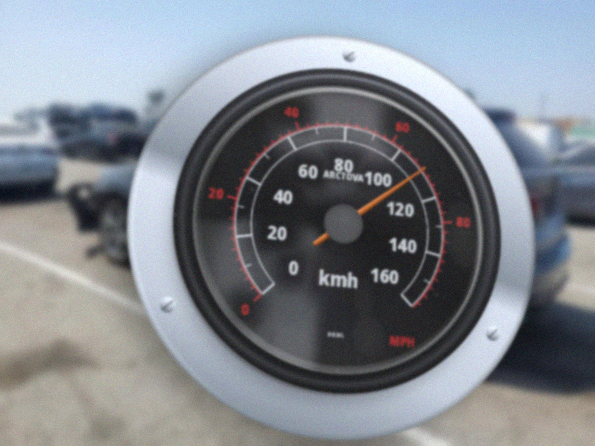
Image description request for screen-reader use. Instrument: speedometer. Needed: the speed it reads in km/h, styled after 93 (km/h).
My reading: 110 (km/h)
